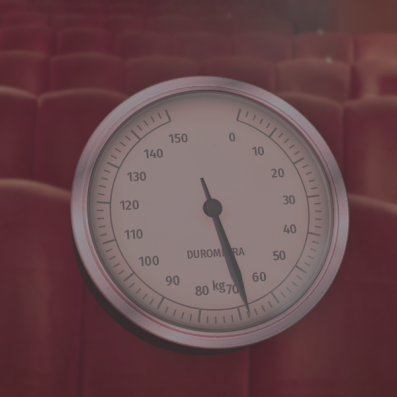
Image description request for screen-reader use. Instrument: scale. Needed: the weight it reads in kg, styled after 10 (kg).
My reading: 68 (kg)
